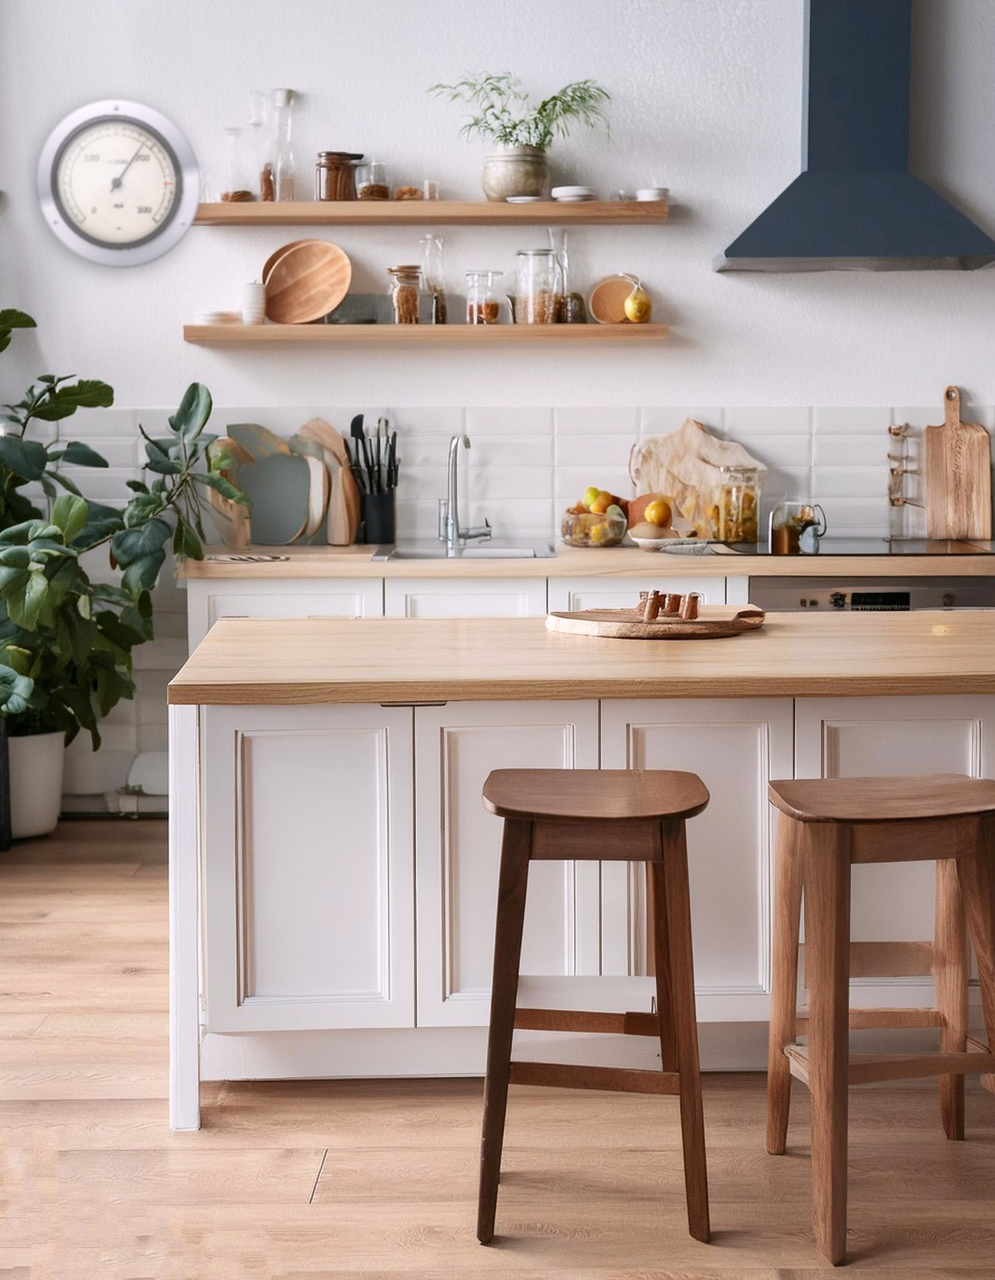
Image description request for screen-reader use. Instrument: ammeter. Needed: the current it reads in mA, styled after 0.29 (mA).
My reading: 190 (mA)
